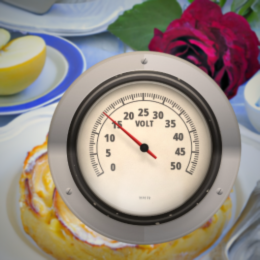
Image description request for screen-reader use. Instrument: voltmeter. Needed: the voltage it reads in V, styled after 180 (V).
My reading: 15 (V)
